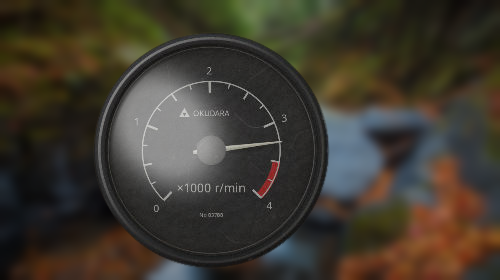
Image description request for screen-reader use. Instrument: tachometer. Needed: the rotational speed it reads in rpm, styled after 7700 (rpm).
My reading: 3250 (rpm)
